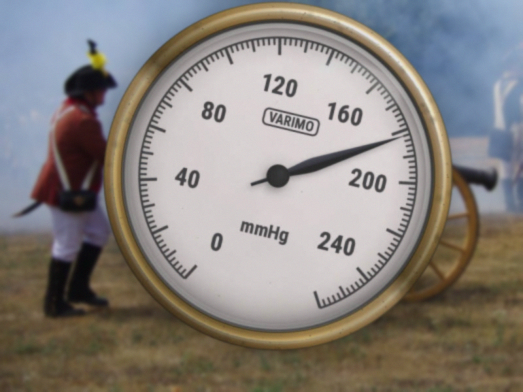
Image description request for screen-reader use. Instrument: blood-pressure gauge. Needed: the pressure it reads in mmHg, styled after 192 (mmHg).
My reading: 182 (mmHg)
